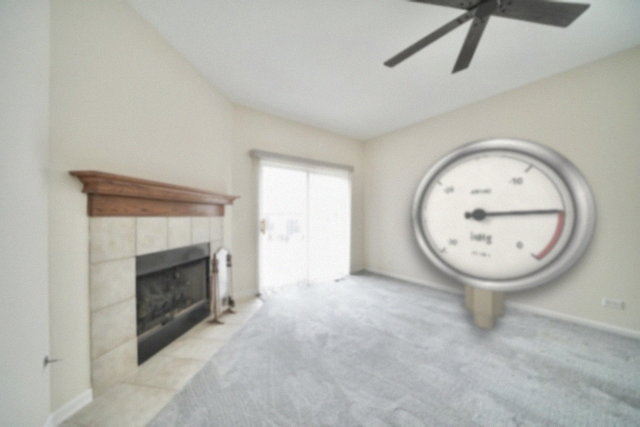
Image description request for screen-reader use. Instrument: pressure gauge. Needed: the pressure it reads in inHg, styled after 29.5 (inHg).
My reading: -5 (inHg)
